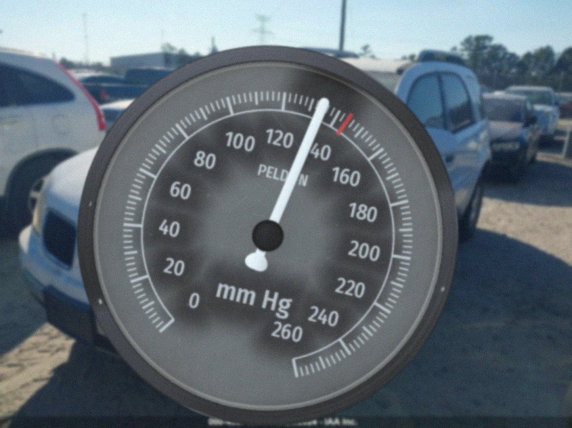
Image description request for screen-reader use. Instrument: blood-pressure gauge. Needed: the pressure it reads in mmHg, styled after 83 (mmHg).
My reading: 134 (mmHg)
